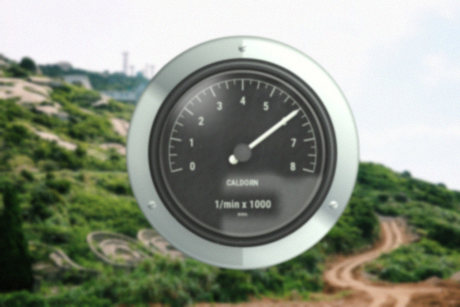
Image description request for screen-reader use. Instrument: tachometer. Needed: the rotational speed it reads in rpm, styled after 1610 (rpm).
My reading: 6000 (rpm)
